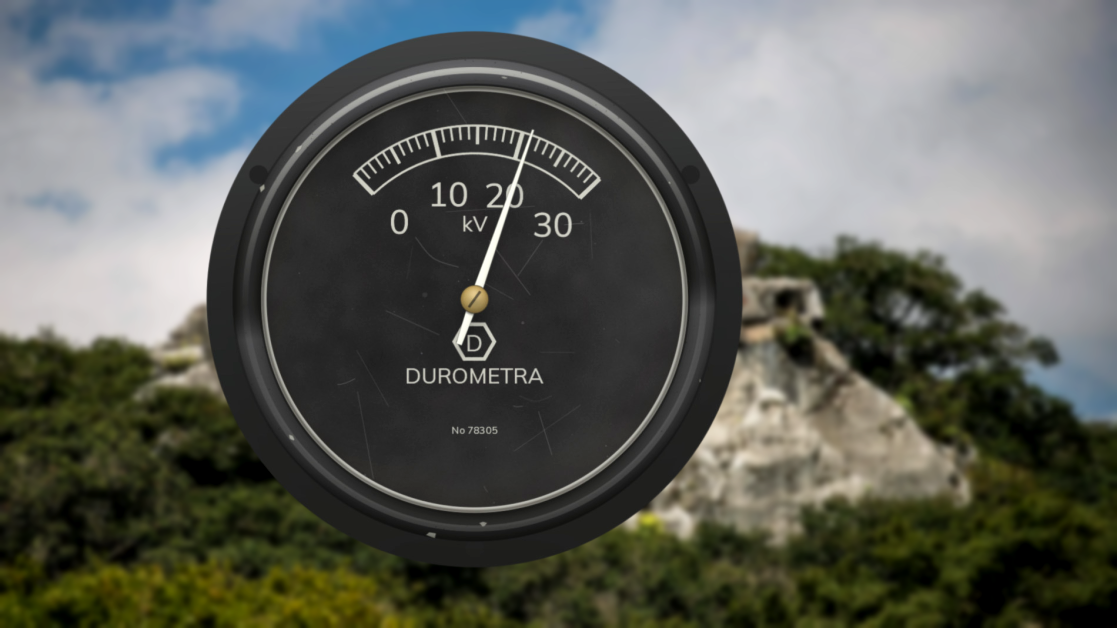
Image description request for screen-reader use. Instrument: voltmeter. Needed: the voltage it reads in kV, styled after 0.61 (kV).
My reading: 21 (kV)
